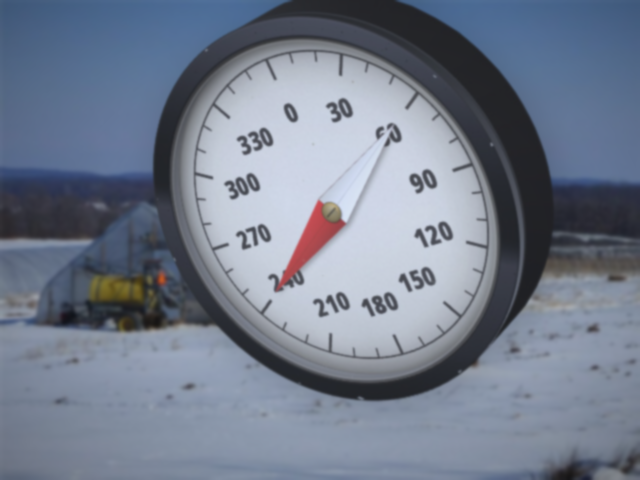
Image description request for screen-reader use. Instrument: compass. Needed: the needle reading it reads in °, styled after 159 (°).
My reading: 240 (°)
